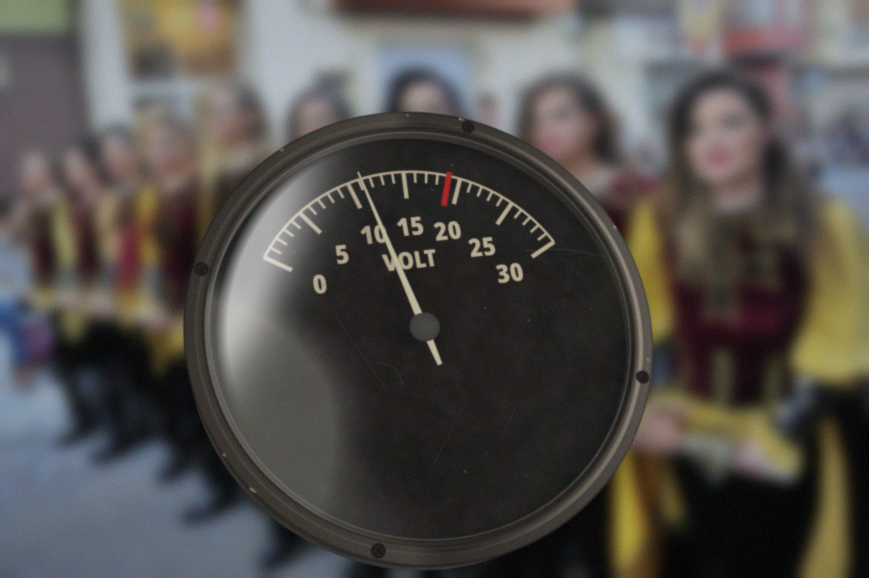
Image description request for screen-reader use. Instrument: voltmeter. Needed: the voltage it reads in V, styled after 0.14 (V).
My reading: 11 (V)
